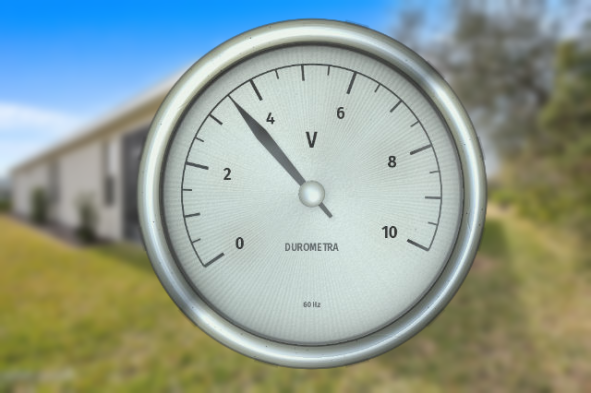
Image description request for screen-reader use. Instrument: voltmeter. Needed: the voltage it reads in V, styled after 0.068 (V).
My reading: 3.5 (V)
